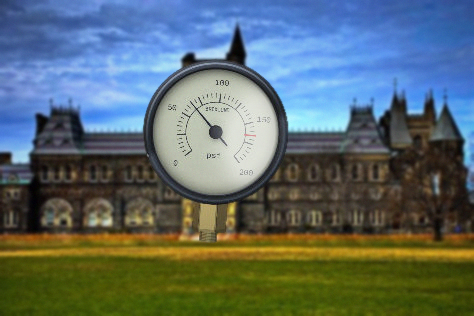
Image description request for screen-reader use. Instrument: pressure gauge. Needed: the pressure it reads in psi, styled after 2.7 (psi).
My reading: 65 (psi)
